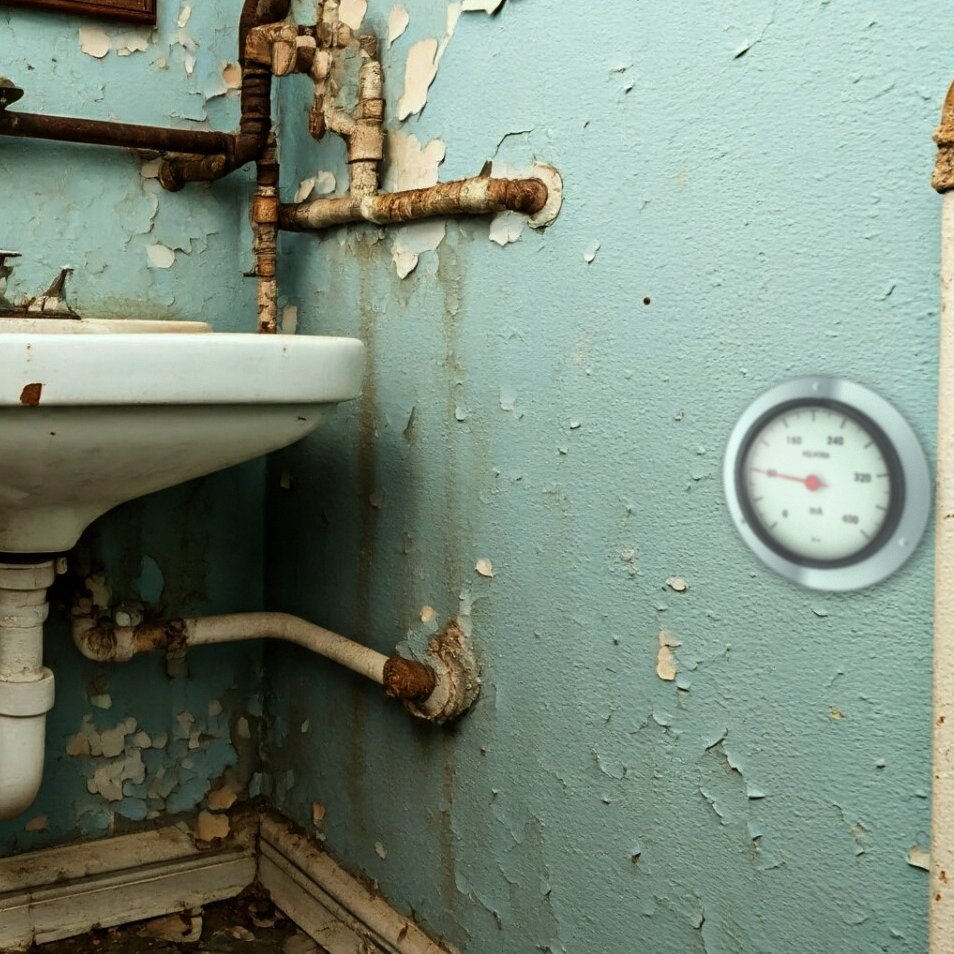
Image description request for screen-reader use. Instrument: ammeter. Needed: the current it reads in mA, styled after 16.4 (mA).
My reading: 80 (mA)
